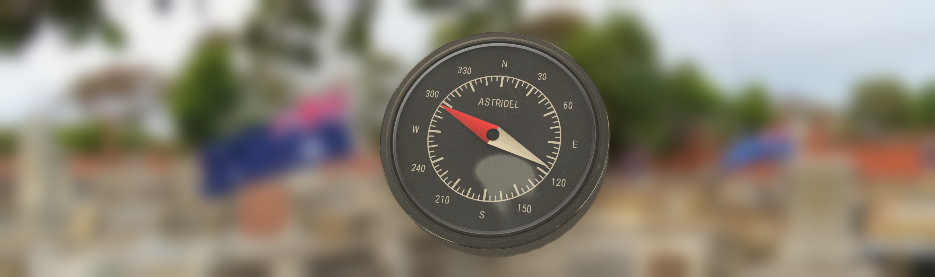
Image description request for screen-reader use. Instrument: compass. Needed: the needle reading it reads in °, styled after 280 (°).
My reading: 295 (°)
